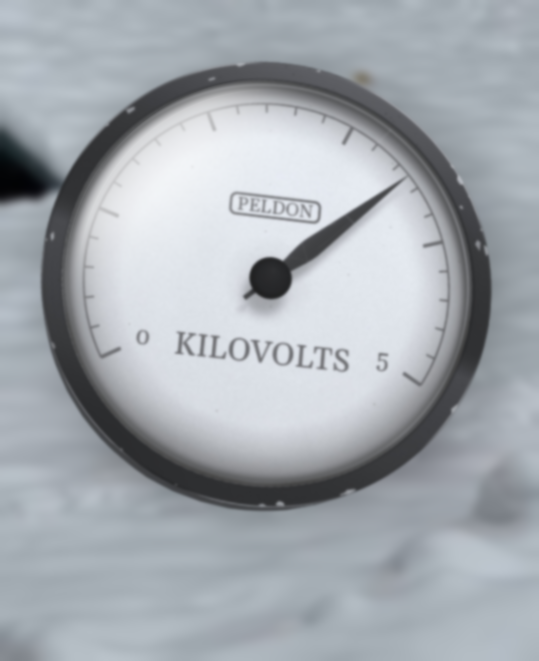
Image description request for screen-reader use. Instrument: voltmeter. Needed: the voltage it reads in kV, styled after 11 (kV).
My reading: 3.5 (kV)
